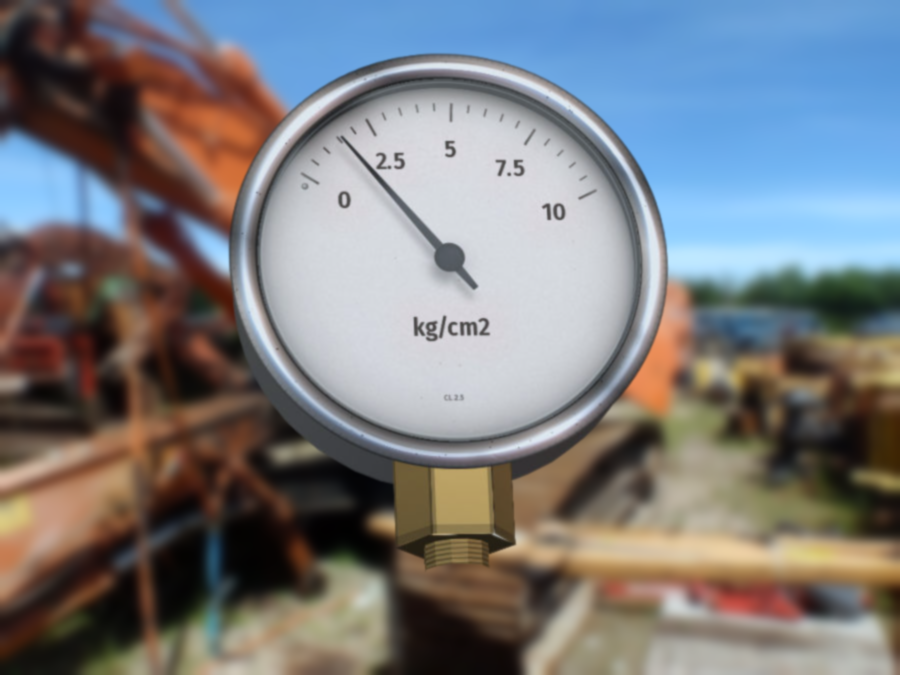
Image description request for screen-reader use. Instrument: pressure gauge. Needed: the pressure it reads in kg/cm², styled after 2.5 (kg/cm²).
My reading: 1.5 (kg/cm²)
